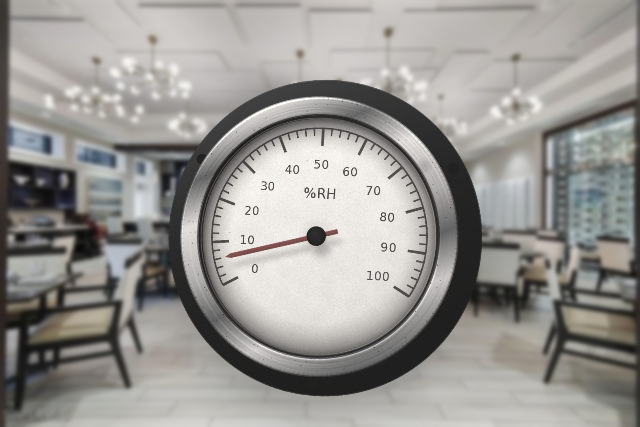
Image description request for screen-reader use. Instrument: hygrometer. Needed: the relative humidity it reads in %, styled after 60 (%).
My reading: 6 (%)
